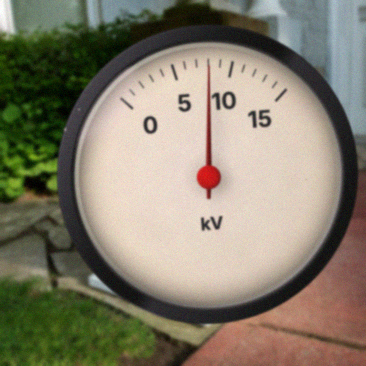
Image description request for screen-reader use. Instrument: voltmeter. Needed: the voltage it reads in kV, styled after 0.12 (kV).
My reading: 8 (kV)
